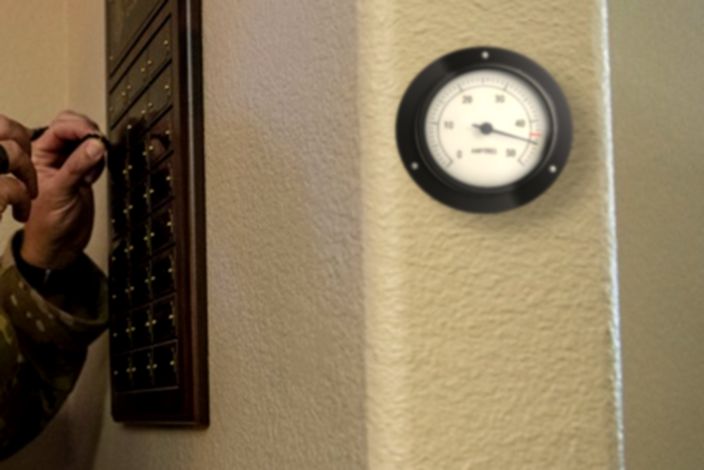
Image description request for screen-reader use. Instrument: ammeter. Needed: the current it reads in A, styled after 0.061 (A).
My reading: 45 (A)
